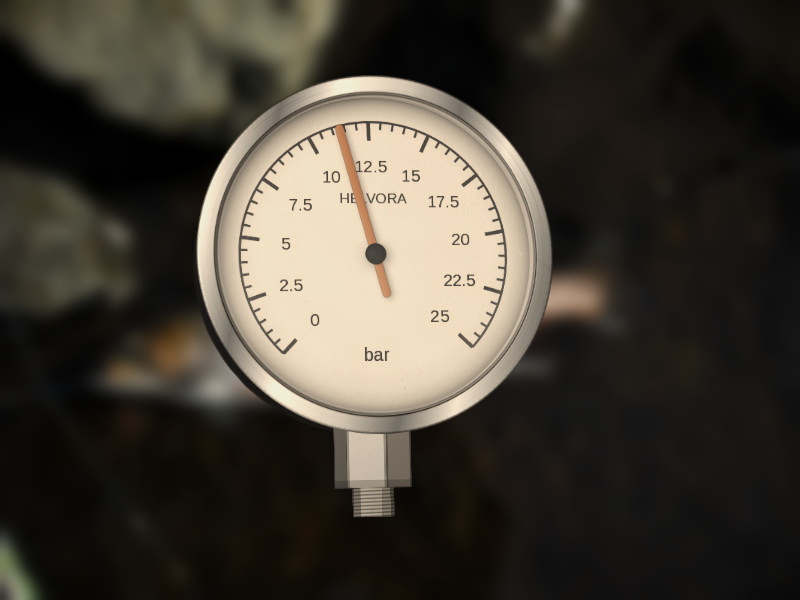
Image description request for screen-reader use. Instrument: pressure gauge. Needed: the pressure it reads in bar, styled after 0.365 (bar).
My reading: 11.25 (bar)
